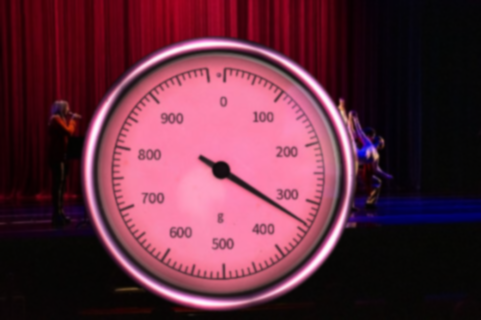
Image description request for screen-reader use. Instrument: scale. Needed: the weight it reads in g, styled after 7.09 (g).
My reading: 340 (g)
